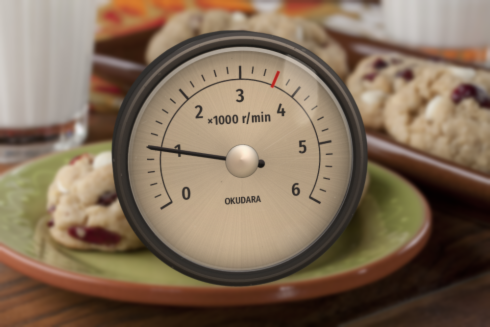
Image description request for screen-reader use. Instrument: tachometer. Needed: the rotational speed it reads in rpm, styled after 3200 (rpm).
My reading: 1000 (rpm)
